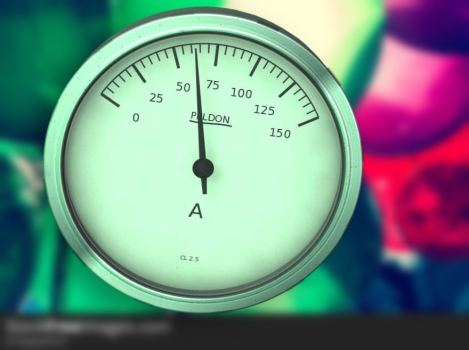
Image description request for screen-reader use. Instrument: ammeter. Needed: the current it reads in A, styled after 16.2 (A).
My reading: 62.5 (A)
